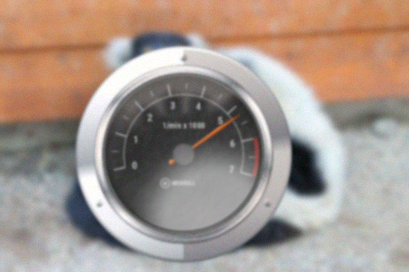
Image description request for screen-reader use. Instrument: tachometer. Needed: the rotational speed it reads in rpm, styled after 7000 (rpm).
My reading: 5250 (rpm)
